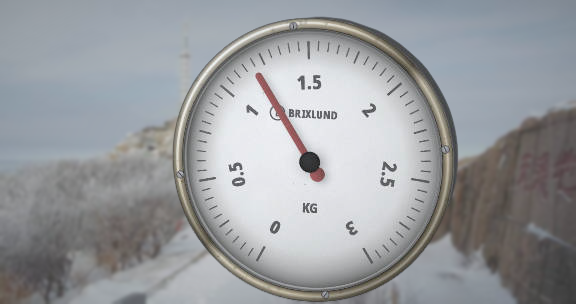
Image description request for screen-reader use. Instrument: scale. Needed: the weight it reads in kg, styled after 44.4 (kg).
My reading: 1.2 (kg)
